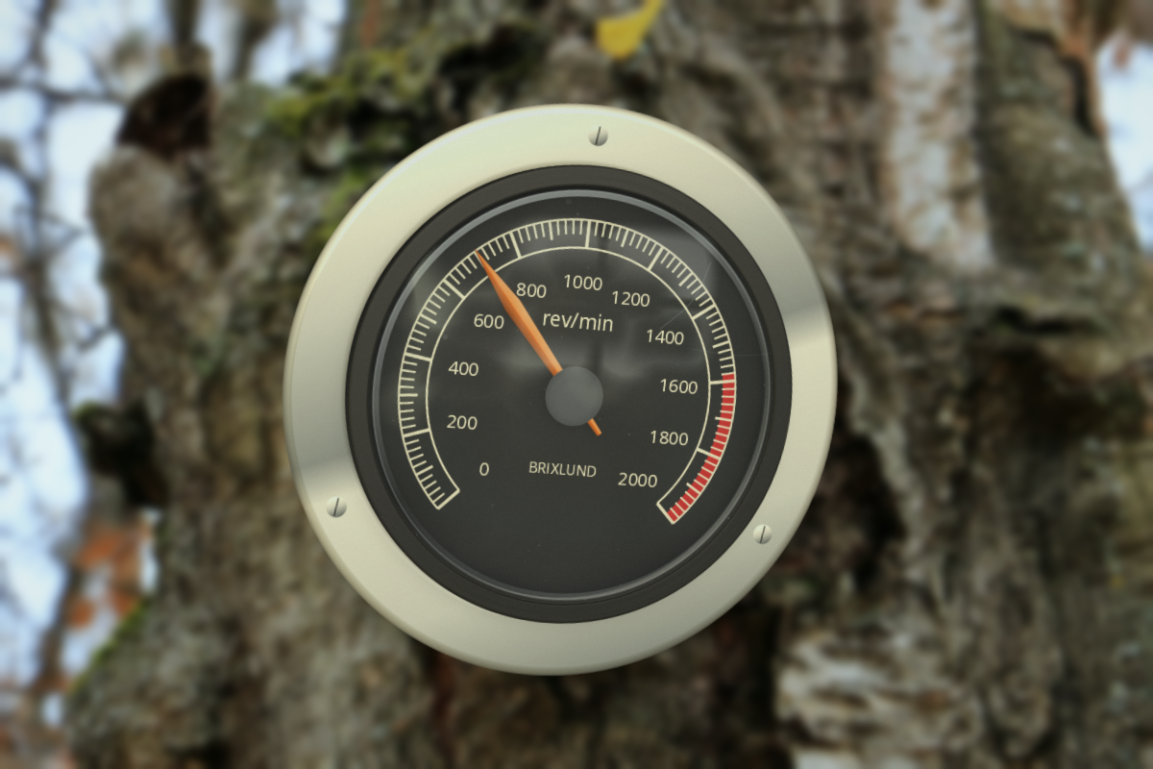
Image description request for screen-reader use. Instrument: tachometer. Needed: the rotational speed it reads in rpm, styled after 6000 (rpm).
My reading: 700 (rpm)
